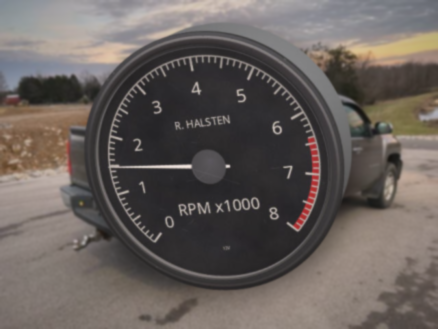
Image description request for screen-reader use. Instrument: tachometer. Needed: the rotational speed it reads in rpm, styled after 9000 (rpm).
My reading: 1500 (rpm)
